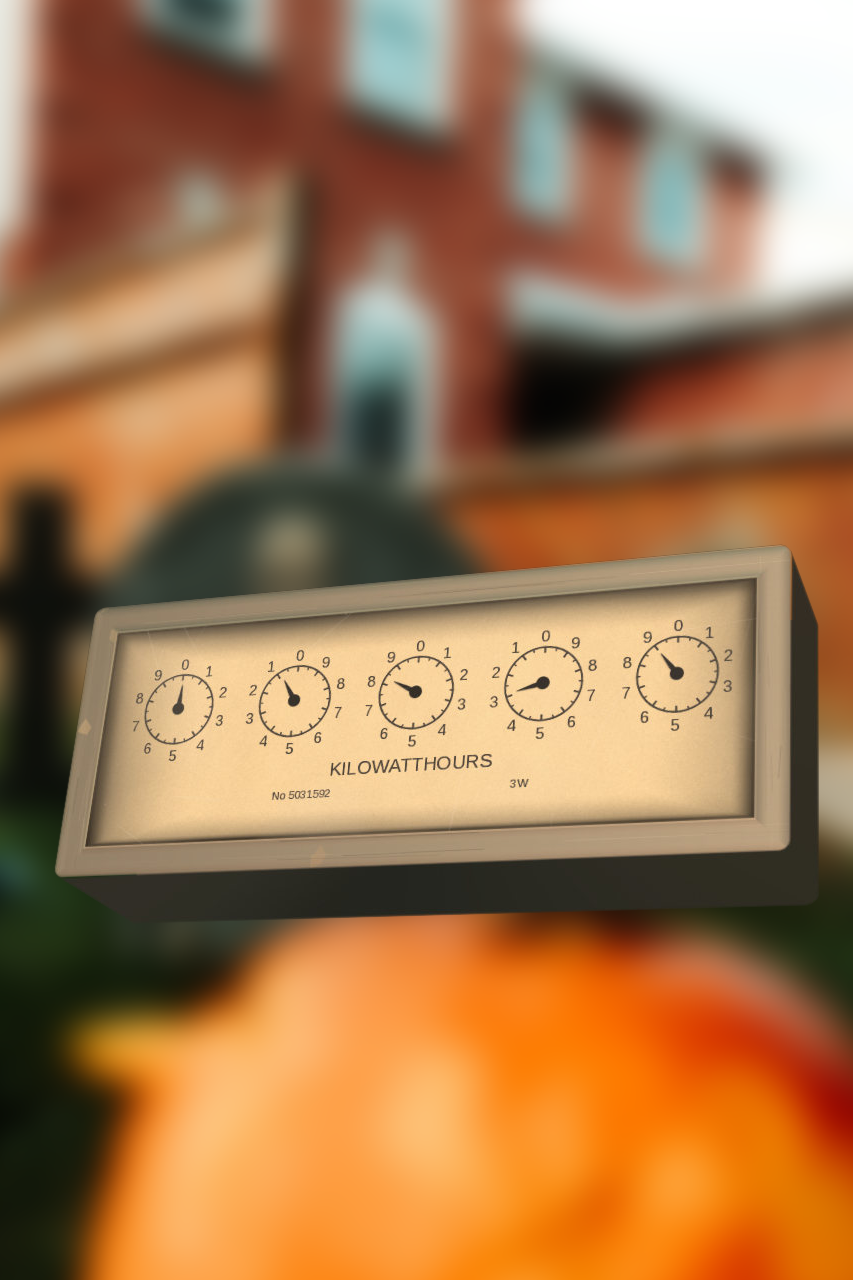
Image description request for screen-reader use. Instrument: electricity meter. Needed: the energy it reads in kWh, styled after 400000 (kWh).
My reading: 829 (kWh)
